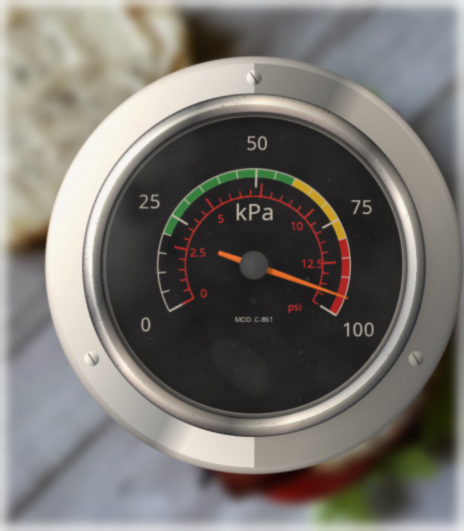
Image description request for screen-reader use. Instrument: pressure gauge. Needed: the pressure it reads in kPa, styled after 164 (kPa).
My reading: 95 (kPa)
